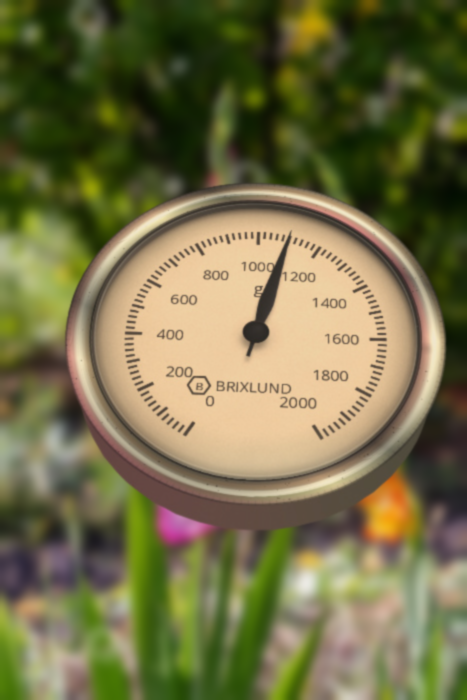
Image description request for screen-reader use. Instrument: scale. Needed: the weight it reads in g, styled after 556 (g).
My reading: 1100 (g)
